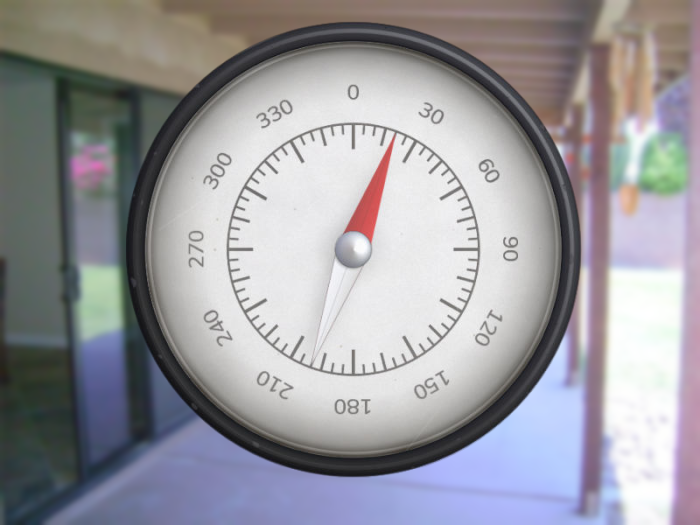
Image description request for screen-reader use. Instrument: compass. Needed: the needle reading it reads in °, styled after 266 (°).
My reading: 20 (°)
